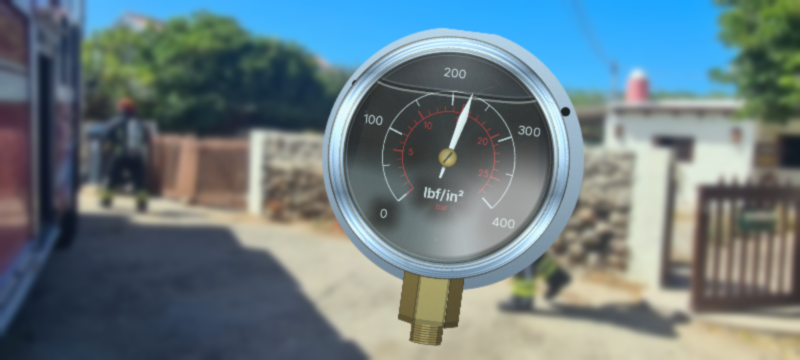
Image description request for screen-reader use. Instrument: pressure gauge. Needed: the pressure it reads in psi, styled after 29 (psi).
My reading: 225 (psi)
